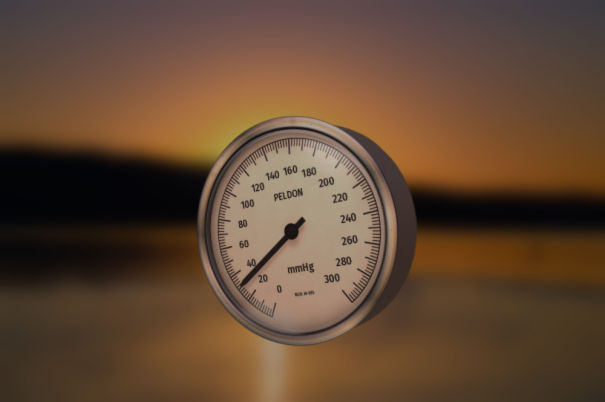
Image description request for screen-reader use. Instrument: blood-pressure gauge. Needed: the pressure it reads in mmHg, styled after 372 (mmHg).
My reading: 30 (mmHg)
